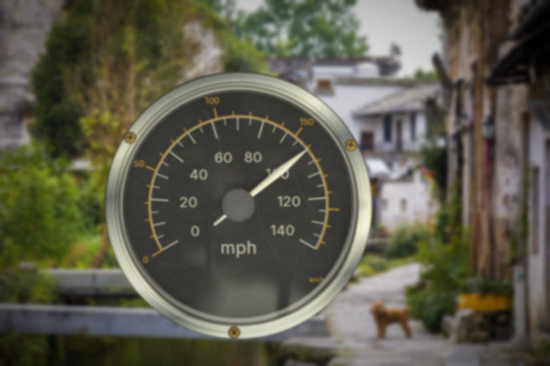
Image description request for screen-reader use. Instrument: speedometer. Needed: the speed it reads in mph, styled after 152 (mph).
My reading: 100 (mph)
